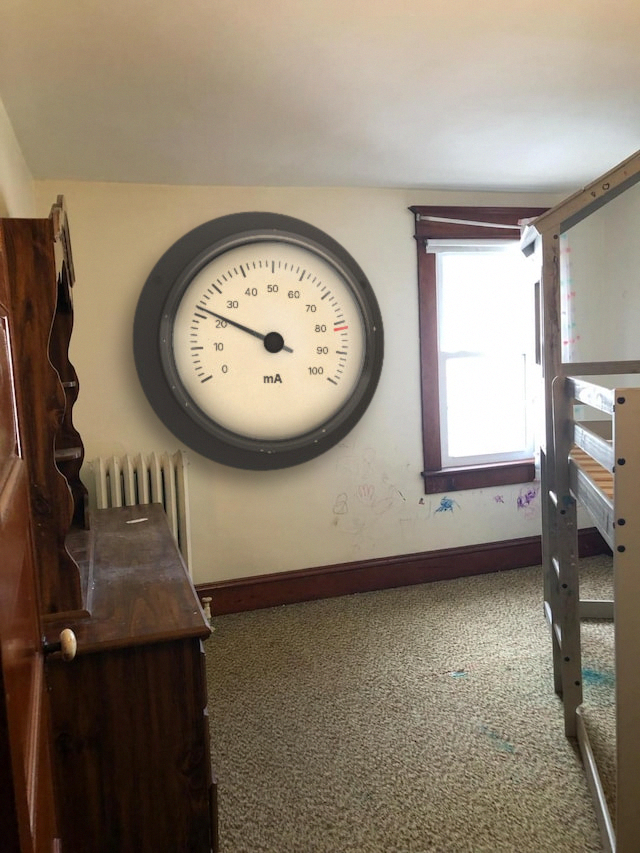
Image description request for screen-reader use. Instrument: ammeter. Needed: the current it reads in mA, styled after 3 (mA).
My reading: 22 (mA)
